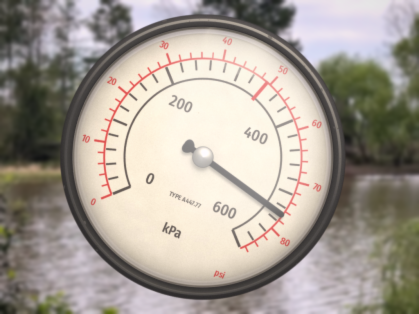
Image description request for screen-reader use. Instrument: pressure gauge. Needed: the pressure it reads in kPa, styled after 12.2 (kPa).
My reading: 530 (kPa)
